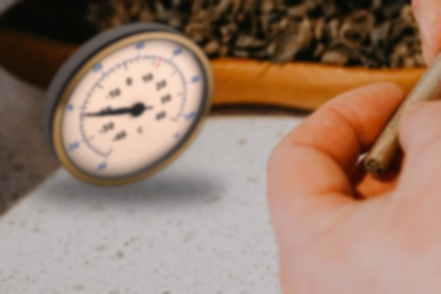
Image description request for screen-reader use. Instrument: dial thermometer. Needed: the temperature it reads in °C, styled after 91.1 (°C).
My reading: -20 (°C)
